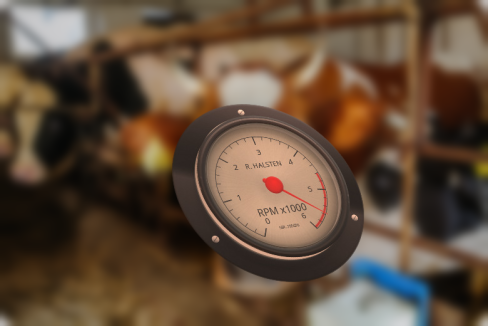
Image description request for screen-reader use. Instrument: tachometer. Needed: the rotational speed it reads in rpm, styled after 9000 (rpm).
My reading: 5600 (rpm)
